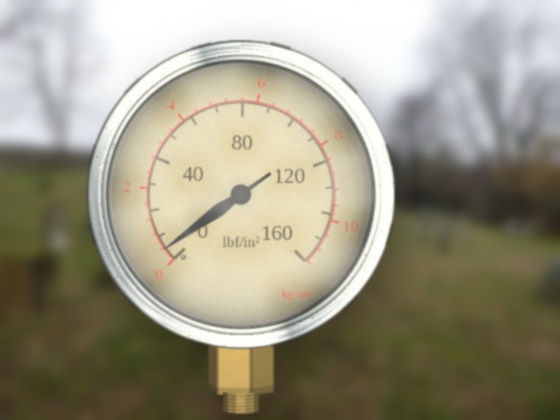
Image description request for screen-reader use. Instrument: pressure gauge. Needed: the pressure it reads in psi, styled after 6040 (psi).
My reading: 5 (psi)
